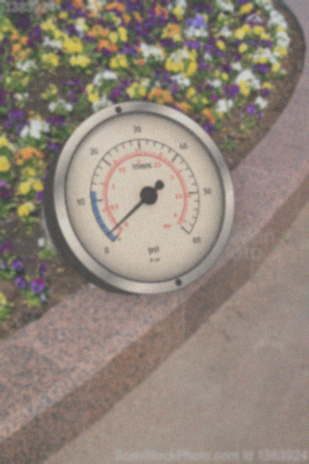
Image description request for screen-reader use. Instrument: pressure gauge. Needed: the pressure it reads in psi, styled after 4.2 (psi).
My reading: 2 (psi)
